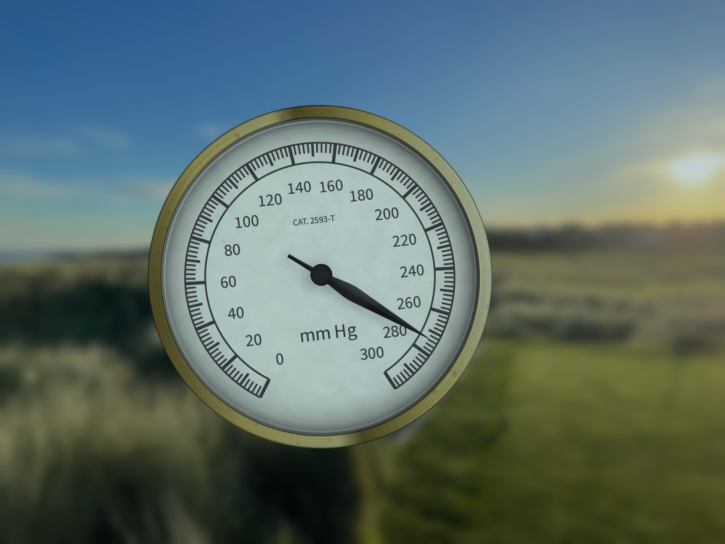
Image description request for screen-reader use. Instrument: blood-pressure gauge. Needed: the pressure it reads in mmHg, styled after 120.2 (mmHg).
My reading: 274 (mmHg)
